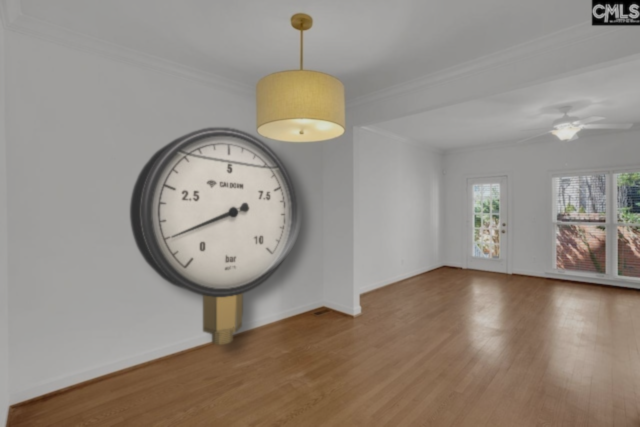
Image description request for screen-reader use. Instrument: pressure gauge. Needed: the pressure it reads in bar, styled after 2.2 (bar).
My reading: 1 (bar)
